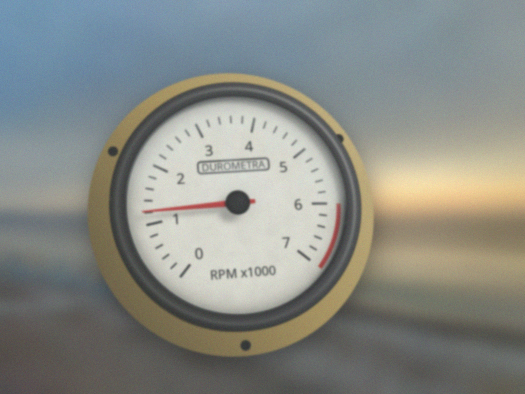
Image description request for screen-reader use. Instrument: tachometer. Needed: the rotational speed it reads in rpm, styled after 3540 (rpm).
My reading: 1200 (rpm)
